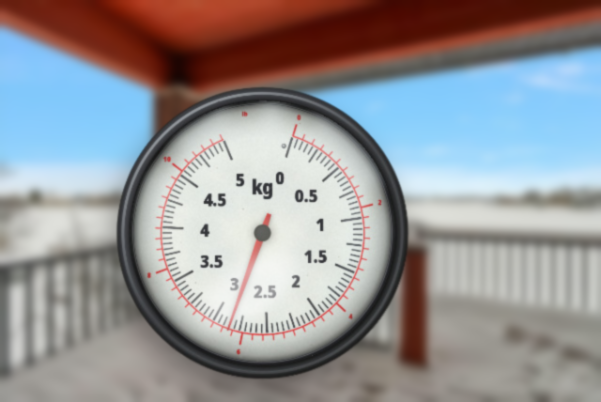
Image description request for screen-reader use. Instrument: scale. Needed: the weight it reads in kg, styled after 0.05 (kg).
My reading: 2.85 (kg)
